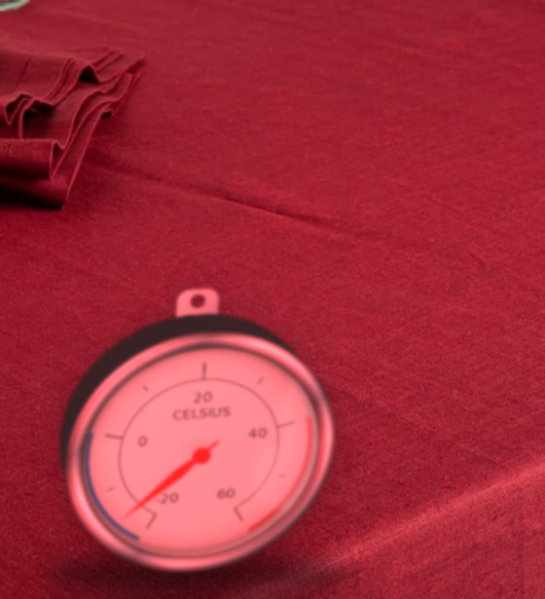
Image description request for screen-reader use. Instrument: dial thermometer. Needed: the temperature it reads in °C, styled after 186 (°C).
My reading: -15 (°C)
